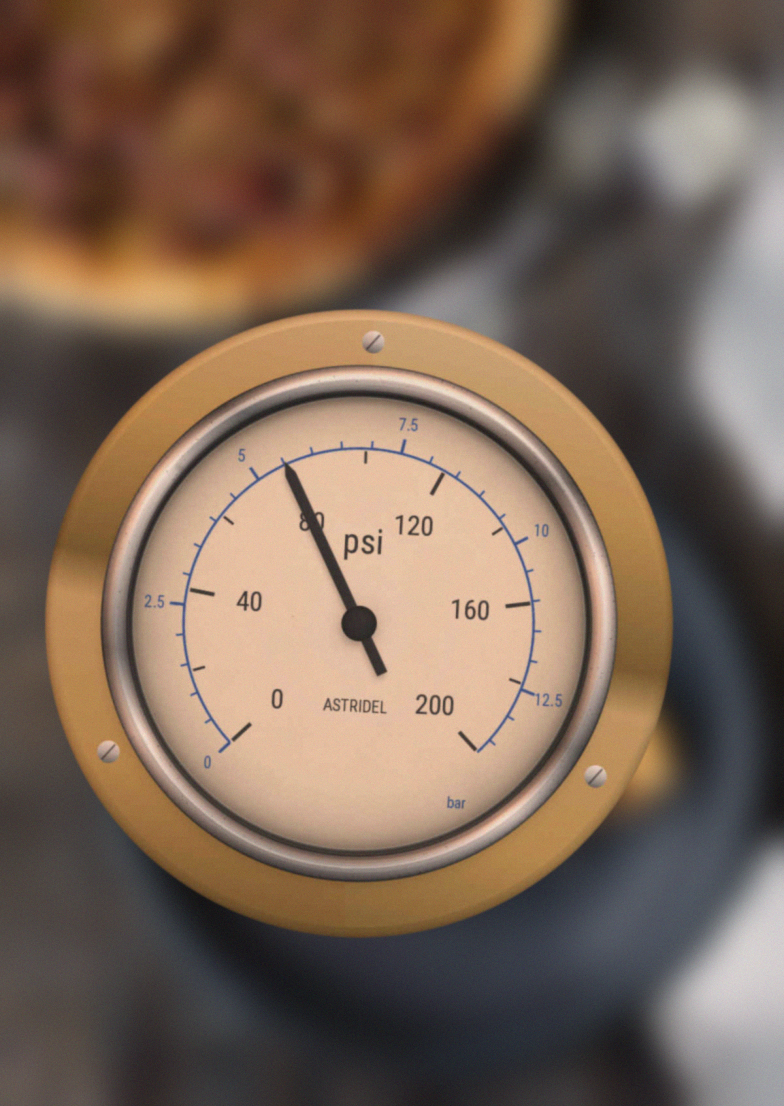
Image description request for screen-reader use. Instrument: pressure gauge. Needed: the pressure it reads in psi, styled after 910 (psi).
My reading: 80 (psi)
